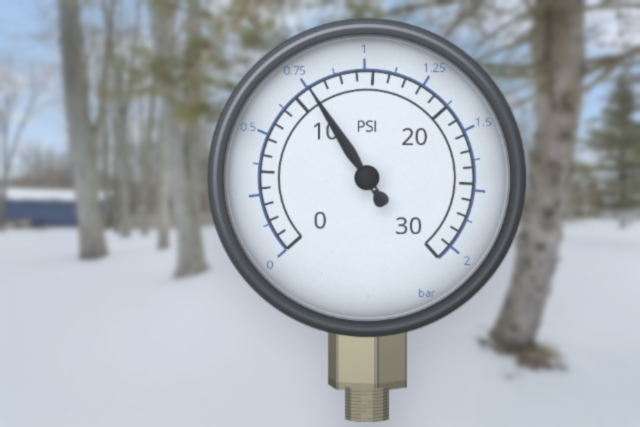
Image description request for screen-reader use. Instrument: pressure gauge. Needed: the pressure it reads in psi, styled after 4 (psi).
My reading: 11 (psi)
